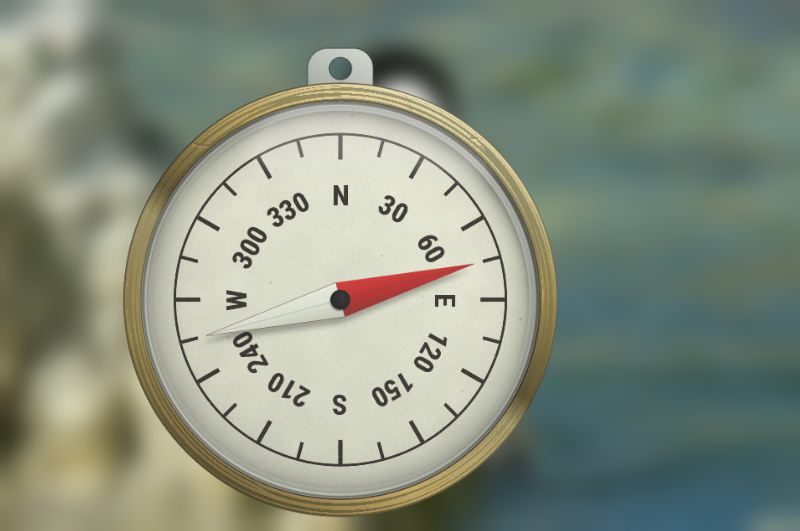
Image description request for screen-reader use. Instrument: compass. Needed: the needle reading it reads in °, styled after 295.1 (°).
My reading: 75 (°)
